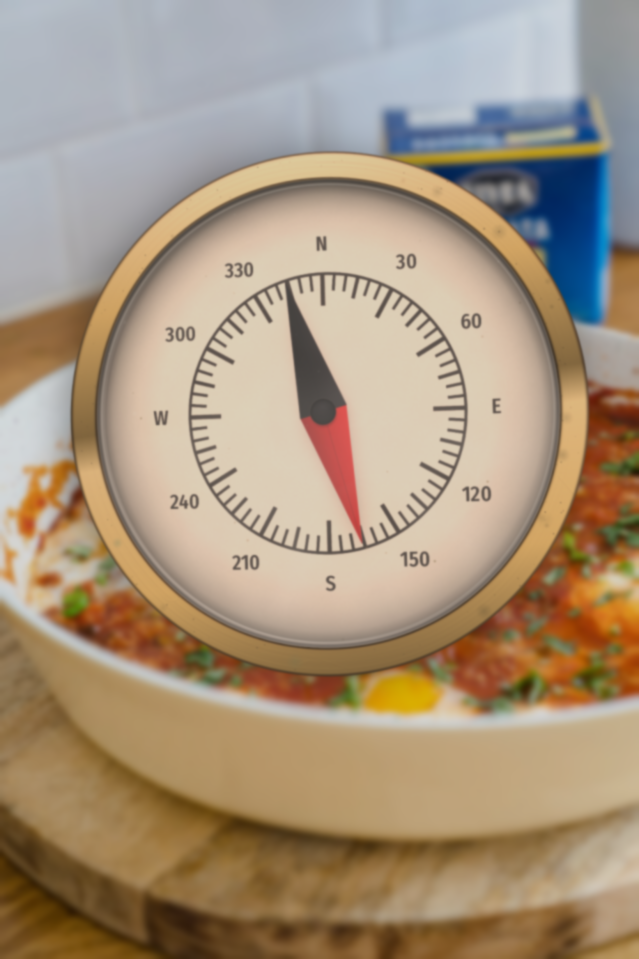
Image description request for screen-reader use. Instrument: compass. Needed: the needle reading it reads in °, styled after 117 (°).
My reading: 165 (°)
